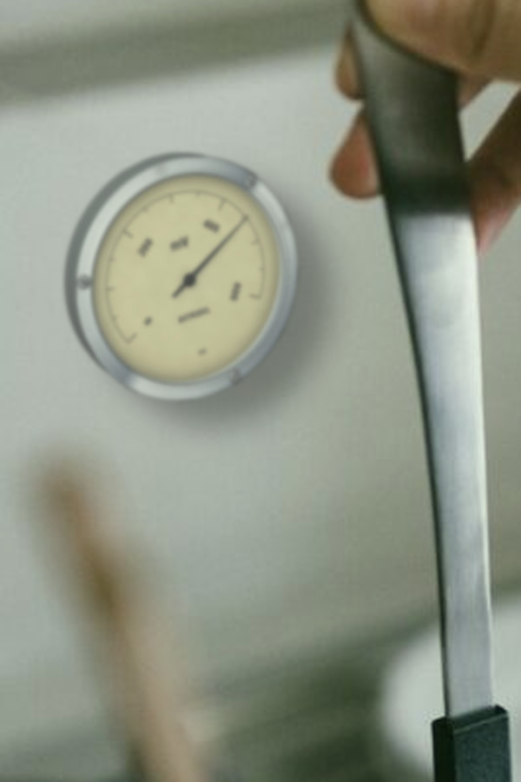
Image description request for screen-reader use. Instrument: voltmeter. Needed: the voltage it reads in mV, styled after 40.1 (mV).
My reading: 450 (mV)
